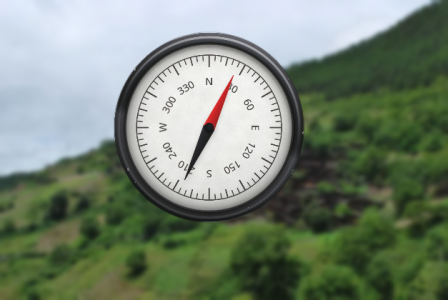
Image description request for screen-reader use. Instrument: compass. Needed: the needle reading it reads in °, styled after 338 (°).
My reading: 25 (°)
